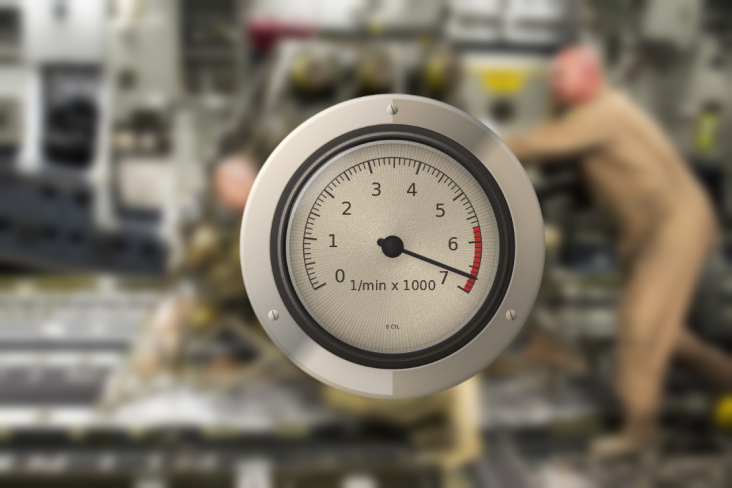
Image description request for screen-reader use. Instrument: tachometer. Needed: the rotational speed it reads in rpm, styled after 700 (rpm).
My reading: 6700 (rpm)
